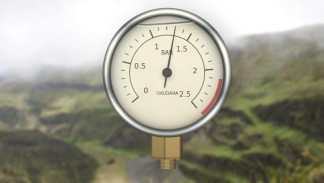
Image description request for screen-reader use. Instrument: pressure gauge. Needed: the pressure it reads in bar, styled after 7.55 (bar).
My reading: 1.3 (bar)
